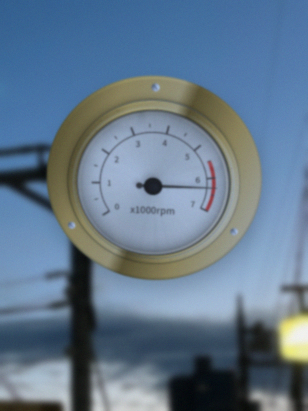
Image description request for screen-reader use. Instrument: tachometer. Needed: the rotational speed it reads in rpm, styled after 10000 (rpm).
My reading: 6250 (rpm)
